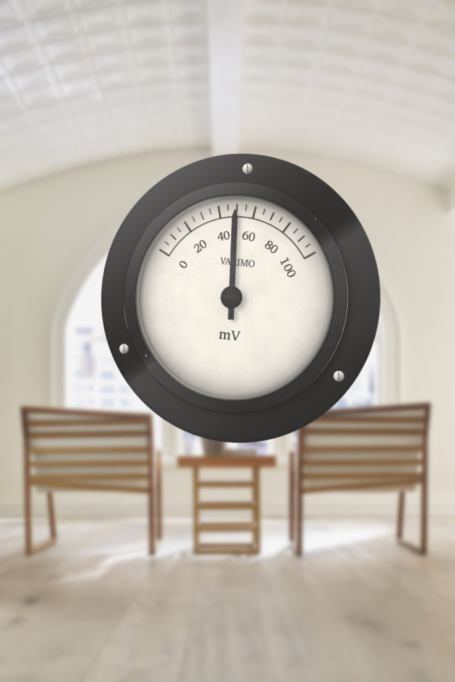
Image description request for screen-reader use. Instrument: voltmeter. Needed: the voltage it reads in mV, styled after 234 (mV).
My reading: 50 (mV)
